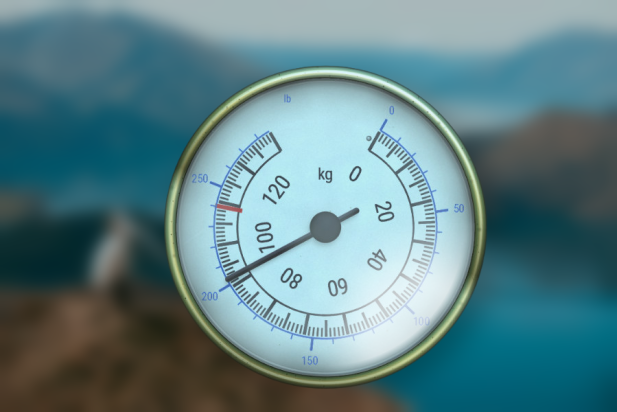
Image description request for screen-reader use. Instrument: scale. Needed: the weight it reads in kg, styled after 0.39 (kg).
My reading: 92 (kg)
